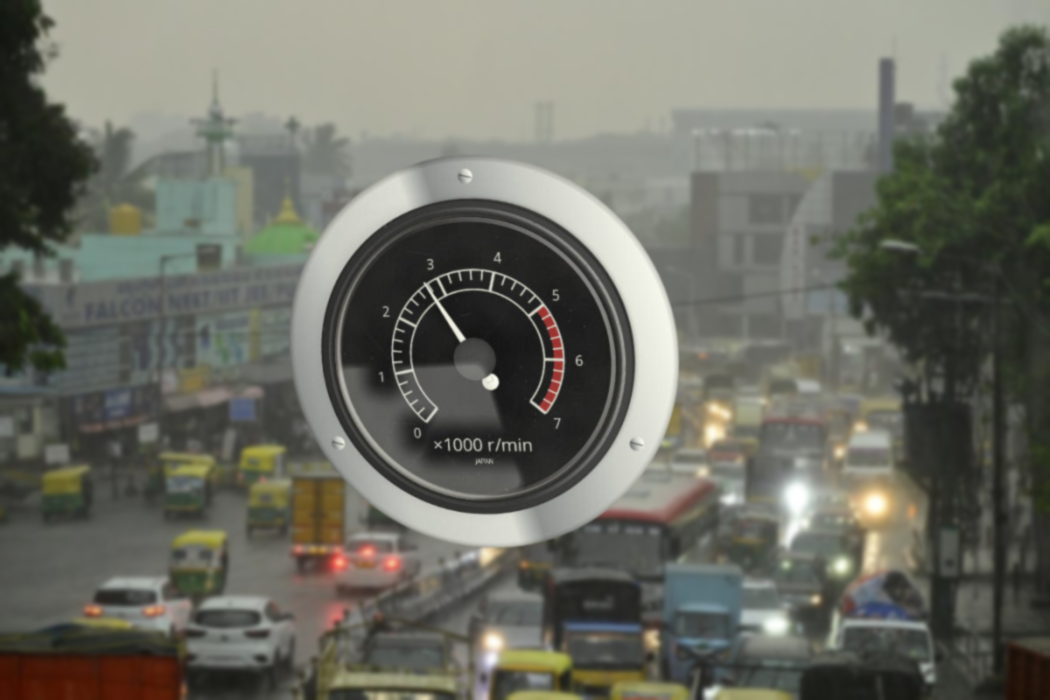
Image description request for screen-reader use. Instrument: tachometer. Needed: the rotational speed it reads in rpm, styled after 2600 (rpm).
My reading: 2800 (rpm)
